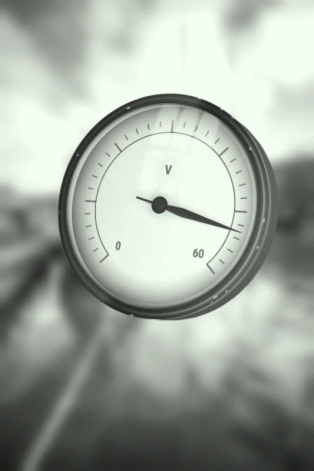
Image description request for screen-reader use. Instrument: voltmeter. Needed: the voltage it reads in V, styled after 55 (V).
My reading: 53 (V)
